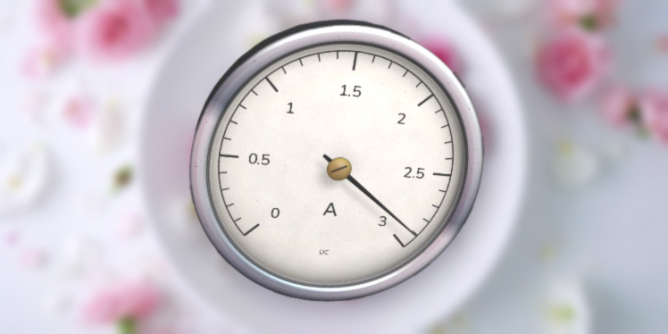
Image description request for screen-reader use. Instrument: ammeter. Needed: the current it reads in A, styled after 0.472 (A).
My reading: 2.9 (A)
